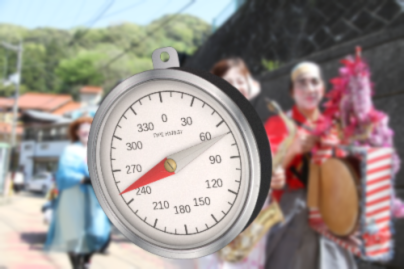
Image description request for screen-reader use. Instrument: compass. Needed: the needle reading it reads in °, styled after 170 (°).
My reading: 250 (°)
